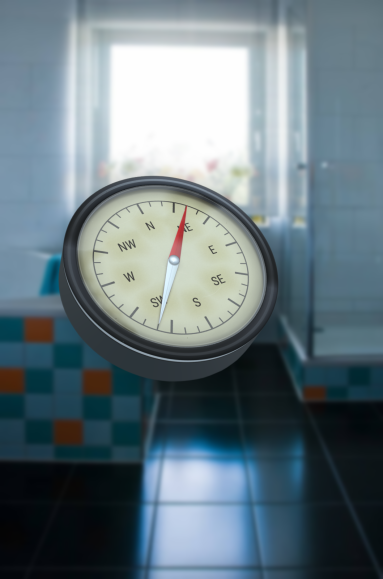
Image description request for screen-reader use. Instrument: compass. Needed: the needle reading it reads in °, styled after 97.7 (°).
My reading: 40 (°)
